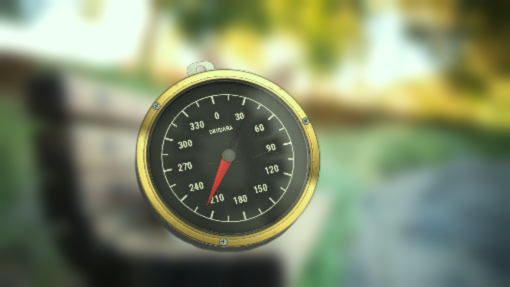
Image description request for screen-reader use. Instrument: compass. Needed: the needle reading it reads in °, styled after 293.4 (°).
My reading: 217.5 (°)
